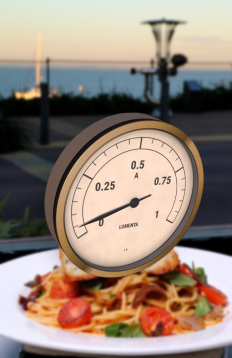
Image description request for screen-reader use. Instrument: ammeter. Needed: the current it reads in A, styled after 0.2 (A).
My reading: 0.05 (A)
